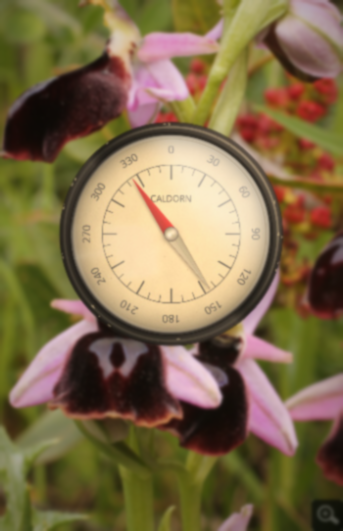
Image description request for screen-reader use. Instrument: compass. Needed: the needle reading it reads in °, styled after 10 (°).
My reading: 325 (°)
